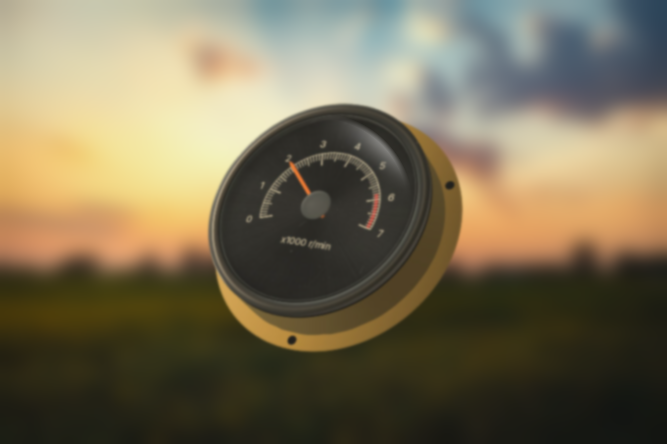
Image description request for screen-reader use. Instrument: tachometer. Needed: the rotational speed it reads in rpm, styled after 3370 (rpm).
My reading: 2000 (rpm)
